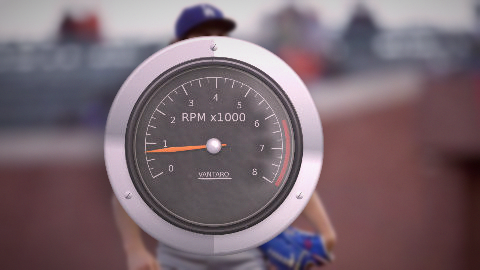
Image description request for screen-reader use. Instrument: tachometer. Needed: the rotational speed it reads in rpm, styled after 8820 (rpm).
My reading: 750 (rpm)
